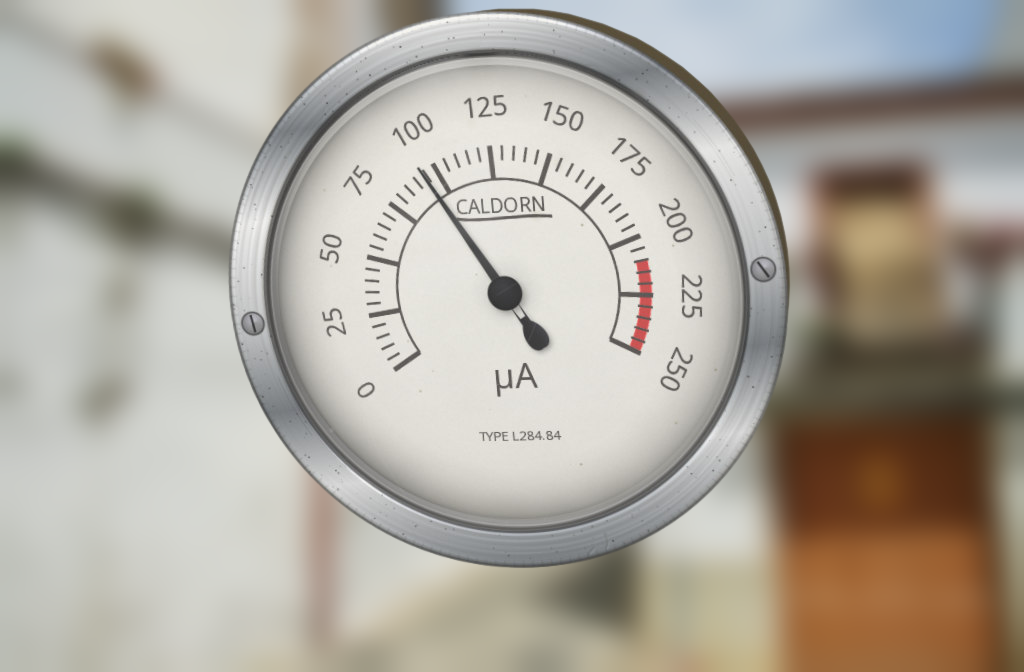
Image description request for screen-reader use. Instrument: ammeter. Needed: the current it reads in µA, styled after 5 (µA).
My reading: 95 (µA)
